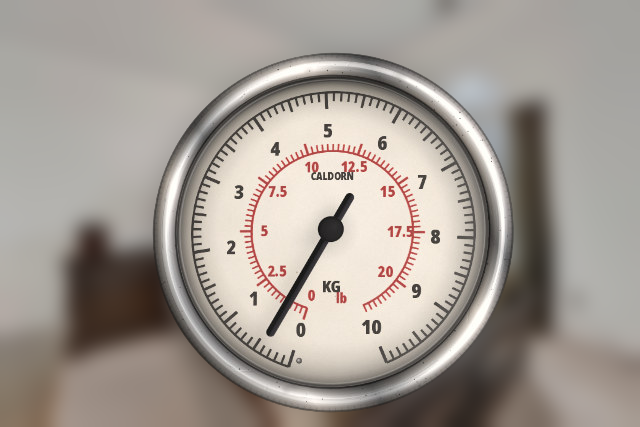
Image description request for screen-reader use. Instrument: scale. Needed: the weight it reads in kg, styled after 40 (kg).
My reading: 0.4 (kg)
